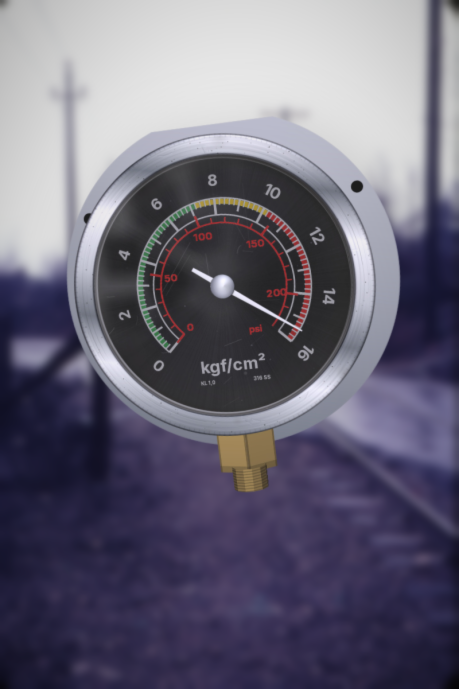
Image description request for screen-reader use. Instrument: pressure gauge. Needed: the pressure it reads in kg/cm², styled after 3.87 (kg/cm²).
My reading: 15.4 (kg/cm²)
